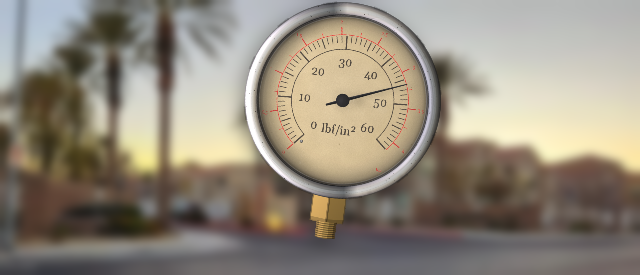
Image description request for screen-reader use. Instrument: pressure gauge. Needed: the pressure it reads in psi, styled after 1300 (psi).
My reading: 46 (psi)
